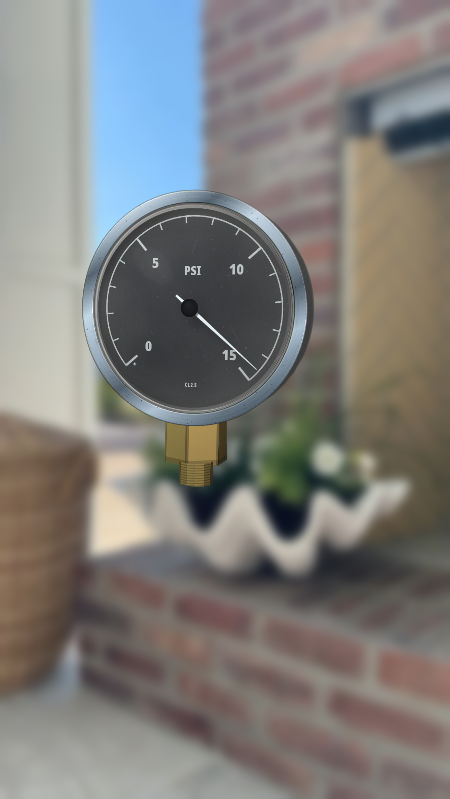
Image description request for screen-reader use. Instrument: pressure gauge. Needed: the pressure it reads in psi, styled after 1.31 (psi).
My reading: 14.5 (psi)
